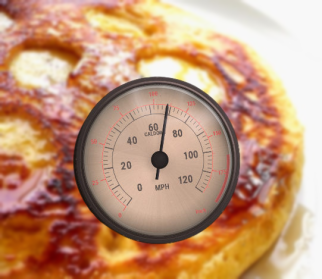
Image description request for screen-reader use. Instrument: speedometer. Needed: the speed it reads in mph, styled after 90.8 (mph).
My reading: 68 (mph)
